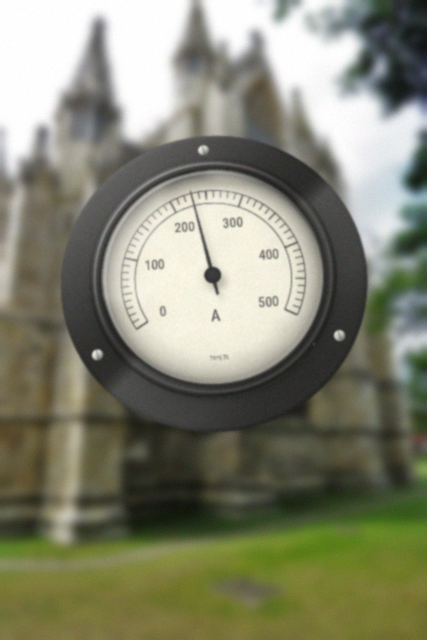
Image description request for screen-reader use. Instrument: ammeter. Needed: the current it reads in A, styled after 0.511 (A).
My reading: 230 (A)
